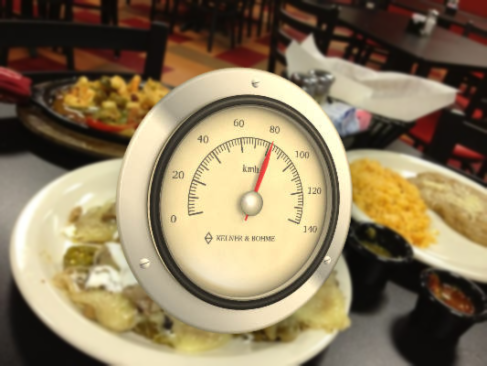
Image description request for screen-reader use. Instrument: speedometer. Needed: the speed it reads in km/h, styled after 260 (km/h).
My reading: 80 (km/h)
